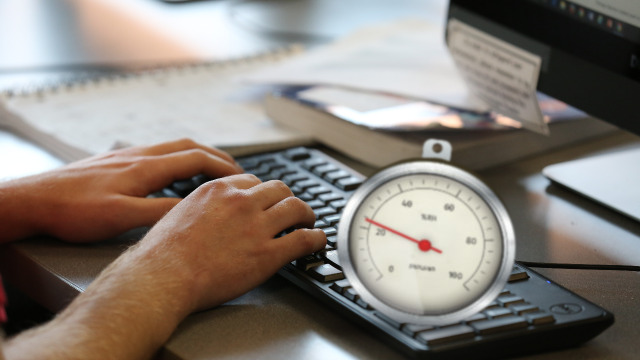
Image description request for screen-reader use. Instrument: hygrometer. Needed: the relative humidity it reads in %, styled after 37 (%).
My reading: 24 (%)
